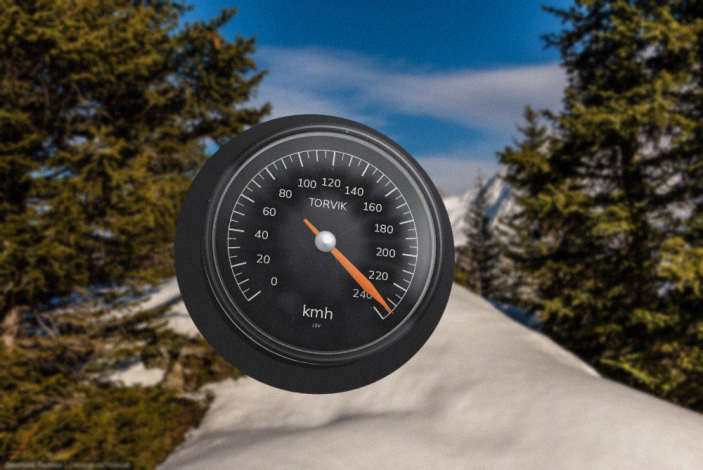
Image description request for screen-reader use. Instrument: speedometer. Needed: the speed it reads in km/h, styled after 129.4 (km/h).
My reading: 235 (km/h)
